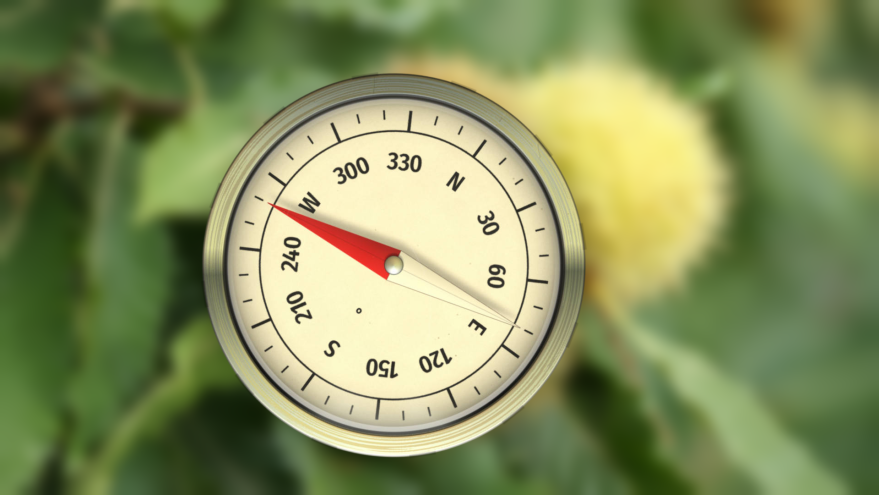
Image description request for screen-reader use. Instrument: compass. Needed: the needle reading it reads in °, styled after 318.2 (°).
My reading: 260 (°)
